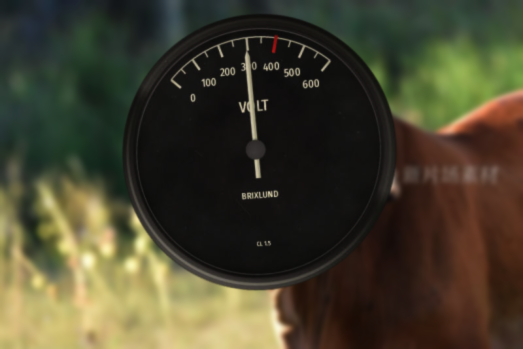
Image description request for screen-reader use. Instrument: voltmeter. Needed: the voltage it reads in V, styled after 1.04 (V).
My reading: 300 (V)
